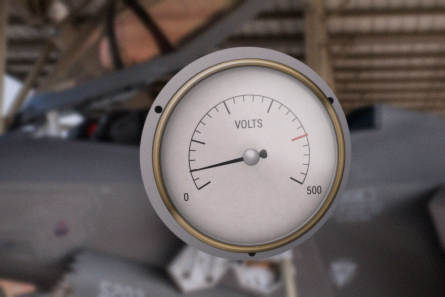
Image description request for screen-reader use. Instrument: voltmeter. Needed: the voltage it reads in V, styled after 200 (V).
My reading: 40 (V)
